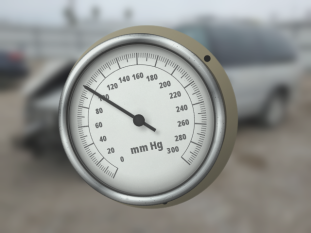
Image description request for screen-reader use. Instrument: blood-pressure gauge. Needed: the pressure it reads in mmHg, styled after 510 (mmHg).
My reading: 100 (mmHg)
